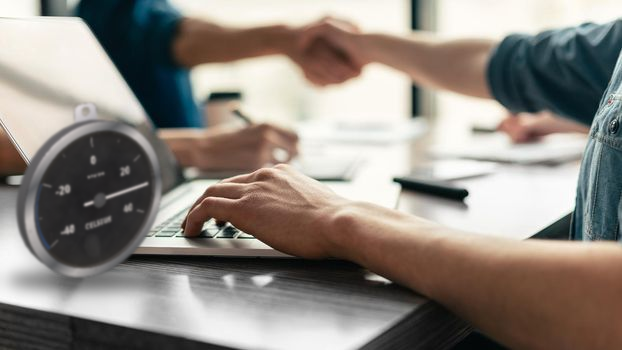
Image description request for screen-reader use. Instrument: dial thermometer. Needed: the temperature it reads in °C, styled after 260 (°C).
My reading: 30 (°C)
